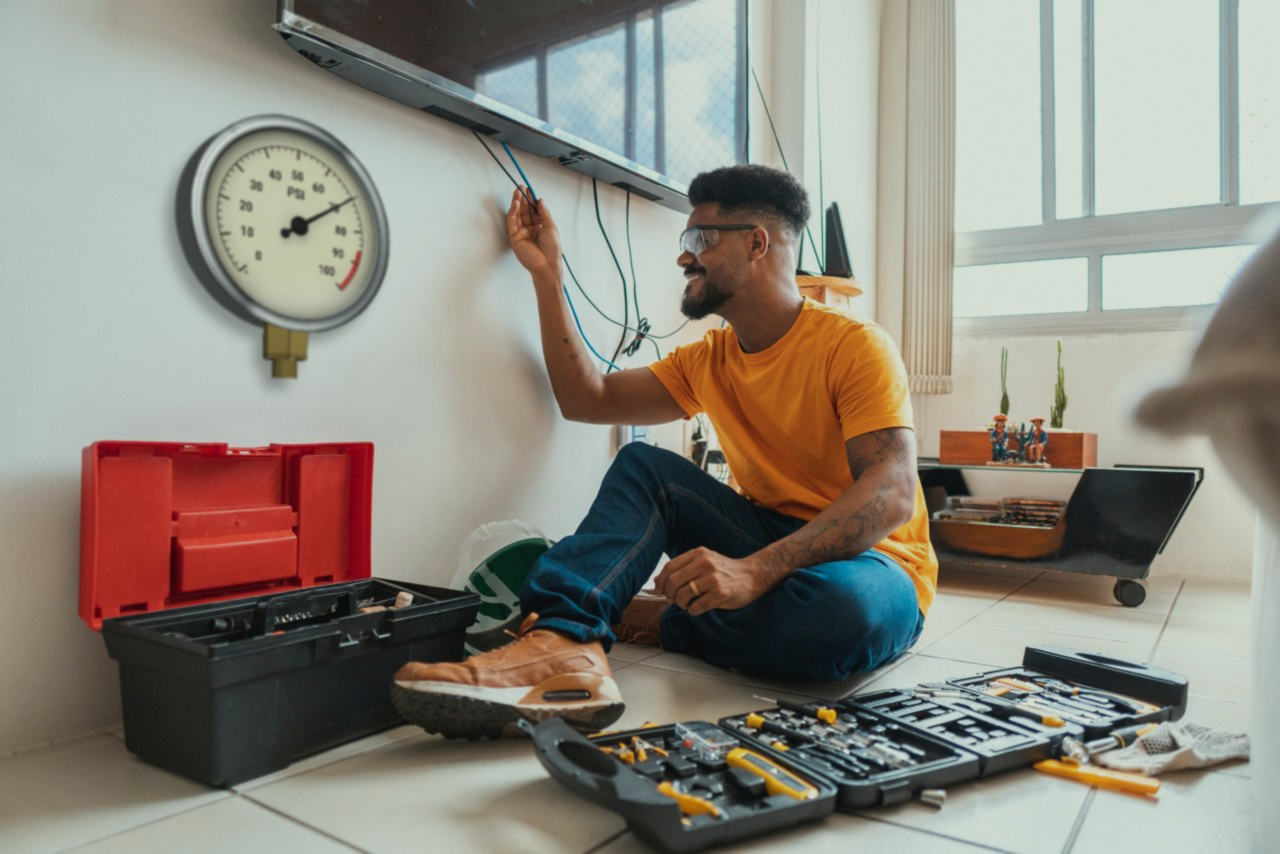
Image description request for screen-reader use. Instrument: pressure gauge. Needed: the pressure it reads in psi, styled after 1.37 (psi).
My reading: 70 (psi)
